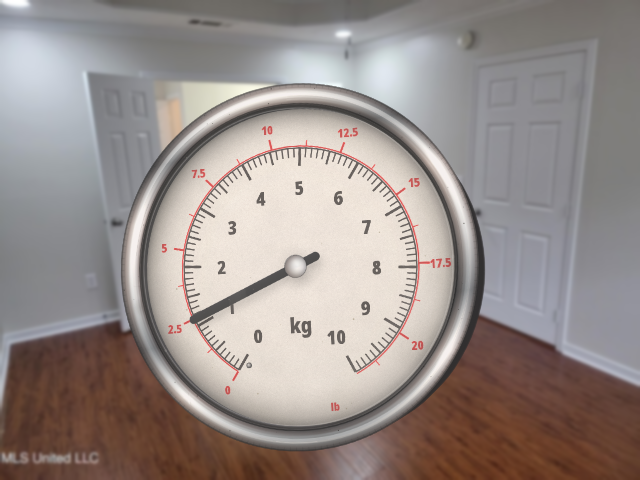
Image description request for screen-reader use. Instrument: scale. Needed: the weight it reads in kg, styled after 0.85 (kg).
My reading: 1.1 (kg)
